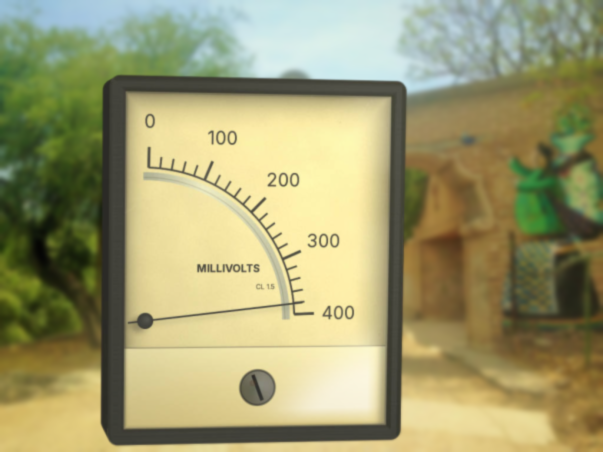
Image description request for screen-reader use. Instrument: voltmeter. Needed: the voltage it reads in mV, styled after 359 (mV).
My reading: 380 (mV)
